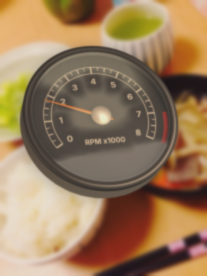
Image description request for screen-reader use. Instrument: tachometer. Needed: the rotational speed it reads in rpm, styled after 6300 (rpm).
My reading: 1750 (rpm)
